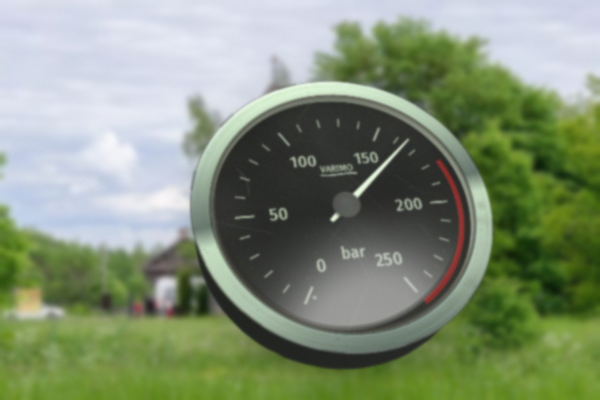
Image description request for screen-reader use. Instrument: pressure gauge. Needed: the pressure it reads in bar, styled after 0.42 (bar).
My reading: 165 (bar)
